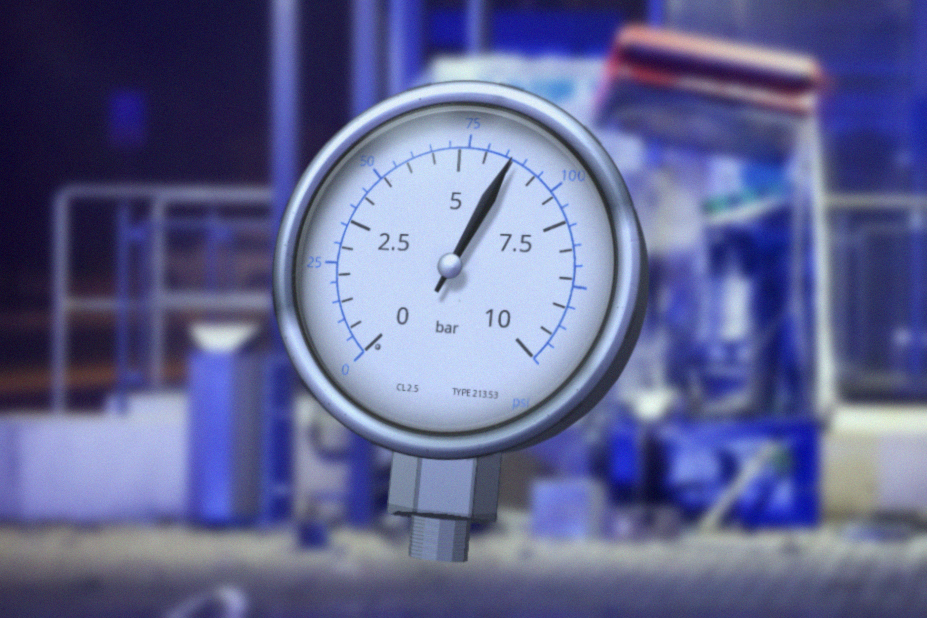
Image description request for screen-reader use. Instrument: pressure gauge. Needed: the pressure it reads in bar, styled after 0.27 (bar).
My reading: 6 (bar)
